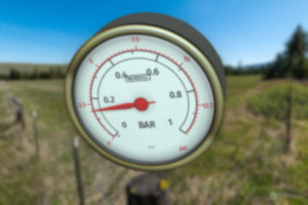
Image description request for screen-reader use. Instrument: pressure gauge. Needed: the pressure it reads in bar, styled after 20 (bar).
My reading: 0.15 (bar)
